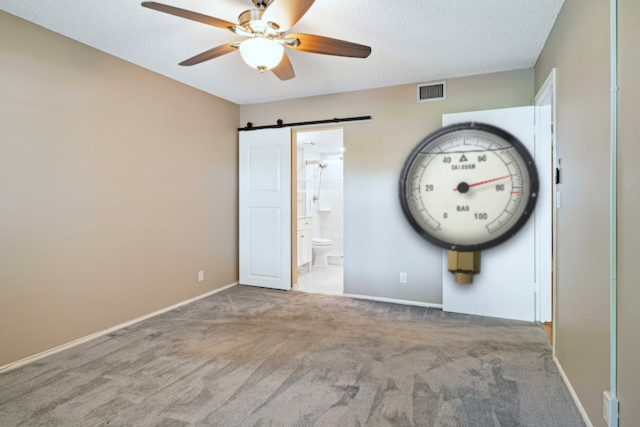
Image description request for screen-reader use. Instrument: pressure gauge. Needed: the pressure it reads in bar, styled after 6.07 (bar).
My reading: 75 (bar)
